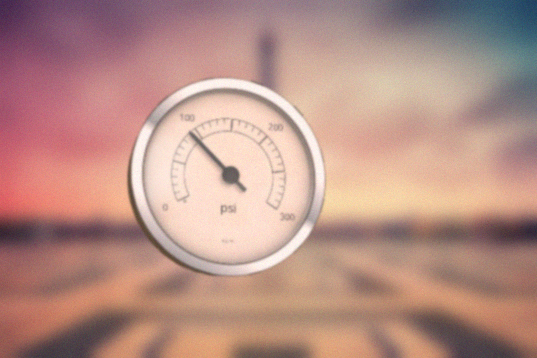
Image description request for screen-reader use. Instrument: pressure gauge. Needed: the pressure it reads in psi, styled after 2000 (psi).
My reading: 90 (psi)
